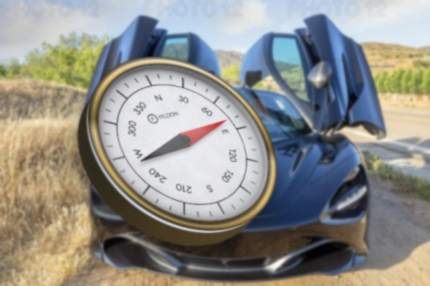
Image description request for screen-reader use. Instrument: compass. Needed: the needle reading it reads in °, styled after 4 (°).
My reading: 80 (°)
